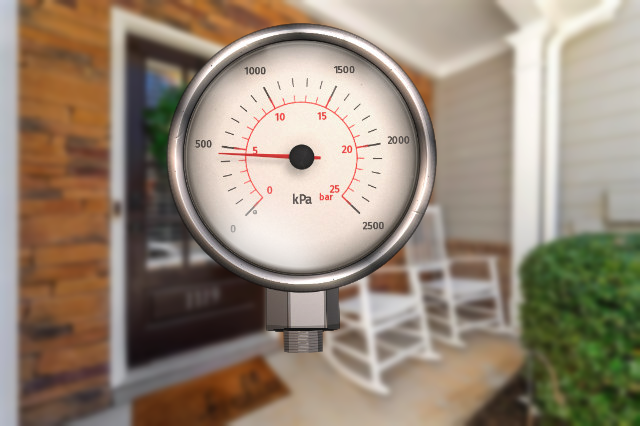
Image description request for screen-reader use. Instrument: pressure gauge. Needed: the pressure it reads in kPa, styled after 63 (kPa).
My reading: 450 (kPa)
